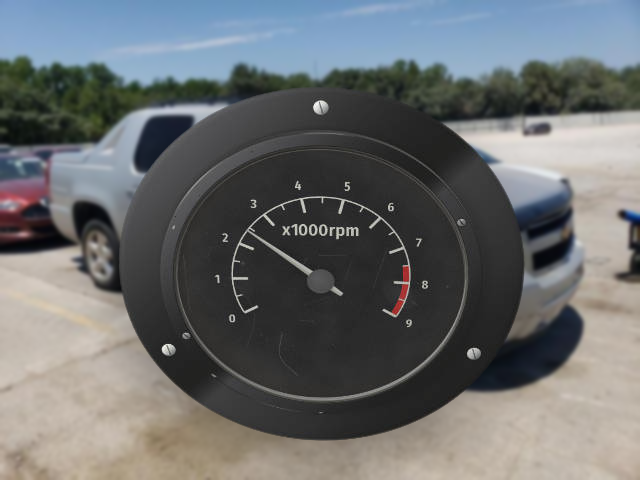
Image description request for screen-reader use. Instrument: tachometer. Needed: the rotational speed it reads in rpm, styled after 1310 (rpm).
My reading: 2500 (rpm)
